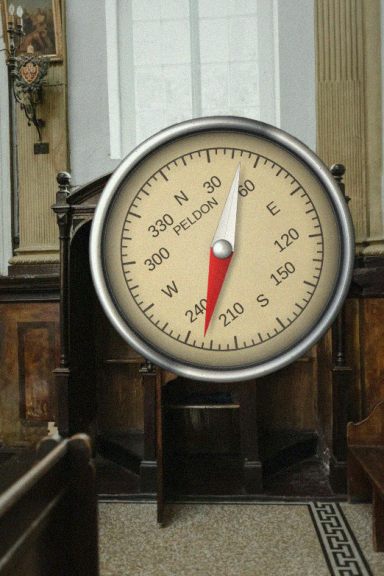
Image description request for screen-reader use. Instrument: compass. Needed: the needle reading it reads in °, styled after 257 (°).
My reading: 230 (°)
